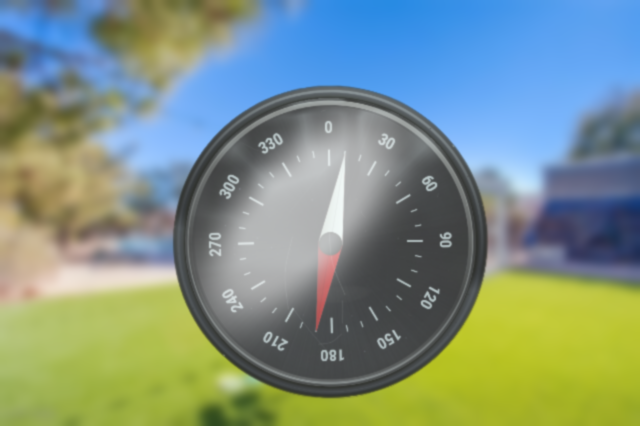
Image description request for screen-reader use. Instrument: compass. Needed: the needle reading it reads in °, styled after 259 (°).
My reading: 190 (°)
